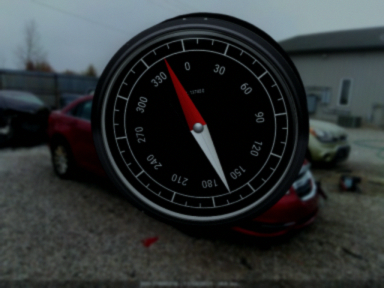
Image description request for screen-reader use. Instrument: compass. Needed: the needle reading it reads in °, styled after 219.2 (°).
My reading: 345 (°)
